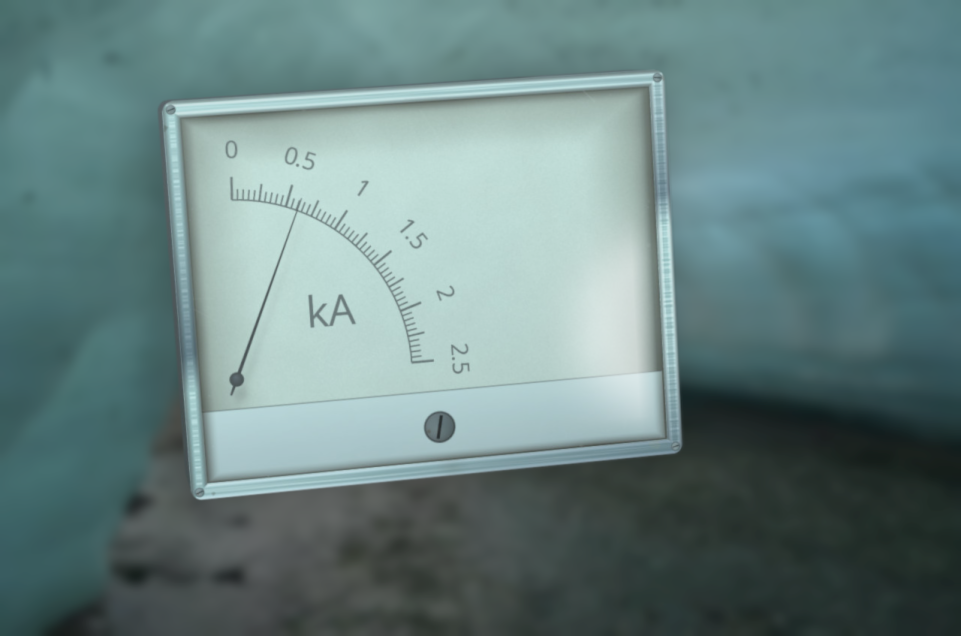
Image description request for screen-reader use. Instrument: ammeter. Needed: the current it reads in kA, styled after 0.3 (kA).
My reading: 0.6 (kA)
